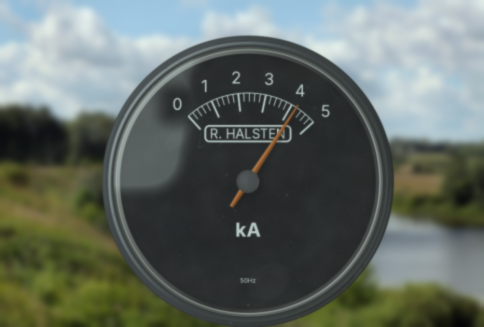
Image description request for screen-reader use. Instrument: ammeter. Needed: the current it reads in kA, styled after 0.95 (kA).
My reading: 4.2 (kA)
